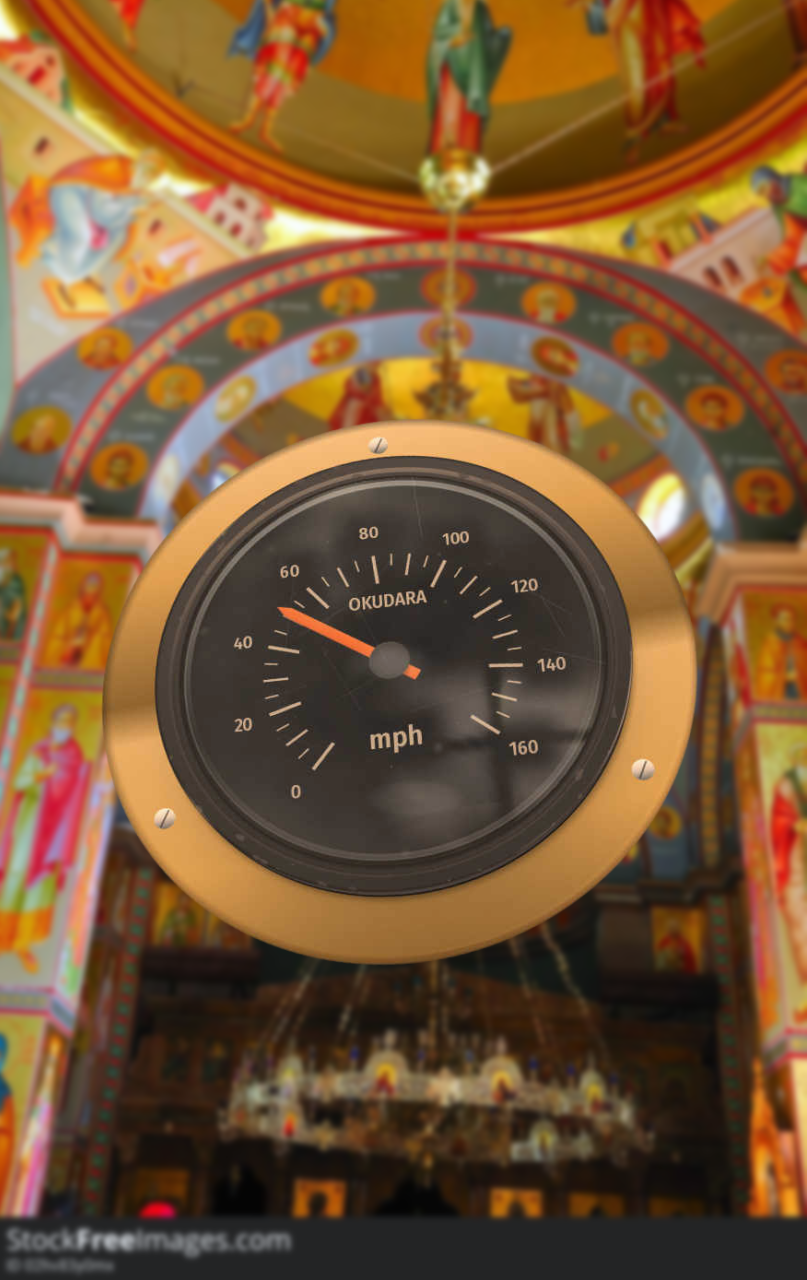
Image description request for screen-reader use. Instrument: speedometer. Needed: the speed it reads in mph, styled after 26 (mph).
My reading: 50 (mph)
